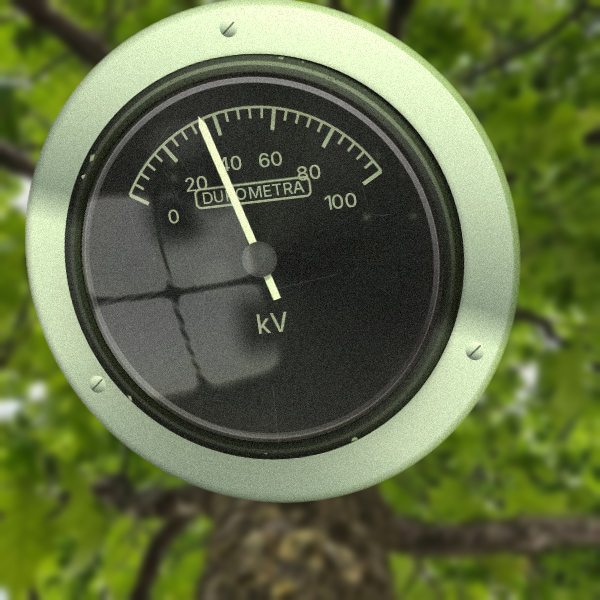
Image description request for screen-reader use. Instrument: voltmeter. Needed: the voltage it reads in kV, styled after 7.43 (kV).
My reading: 36 (kV)
